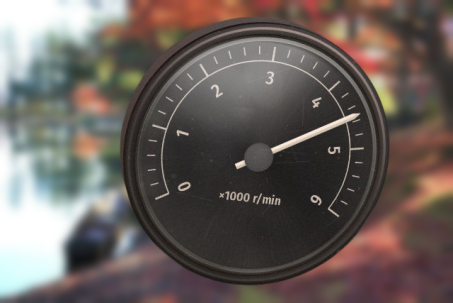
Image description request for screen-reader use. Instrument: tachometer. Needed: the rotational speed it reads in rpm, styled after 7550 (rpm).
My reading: 4500 (rpm)
